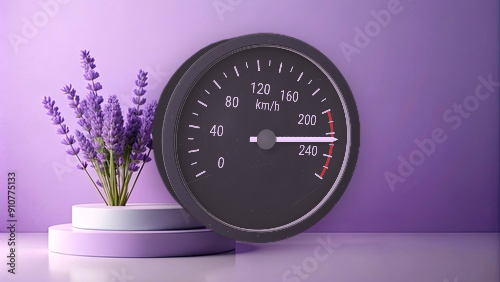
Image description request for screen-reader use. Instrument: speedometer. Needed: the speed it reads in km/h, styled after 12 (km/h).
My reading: 225 (km/h)
